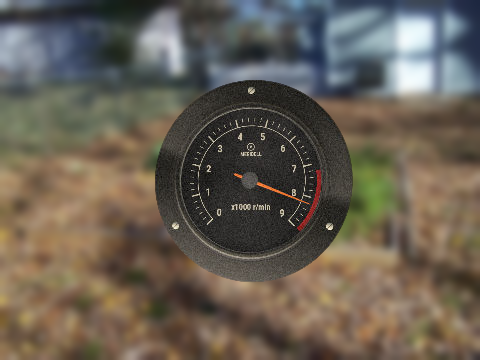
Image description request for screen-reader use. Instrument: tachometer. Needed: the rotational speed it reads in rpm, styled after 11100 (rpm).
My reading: 8200 (rpm)
